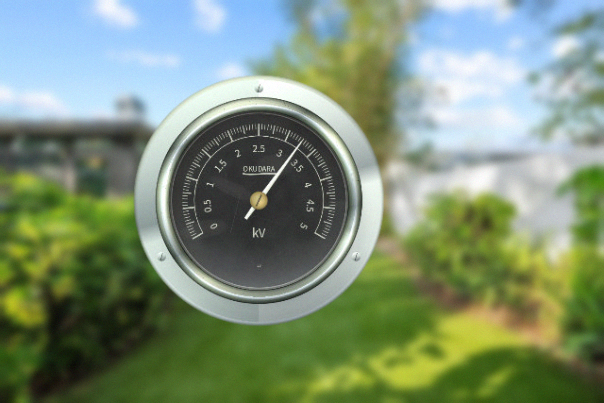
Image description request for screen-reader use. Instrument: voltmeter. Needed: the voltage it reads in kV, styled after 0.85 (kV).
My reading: 3.25 (kV)
